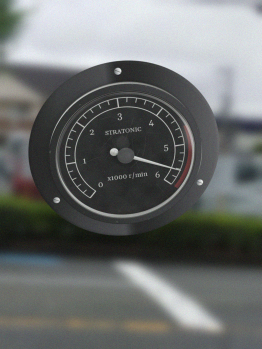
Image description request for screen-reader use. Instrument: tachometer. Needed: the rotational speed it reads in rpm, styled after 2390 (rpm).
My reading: 5600 (rpm)
